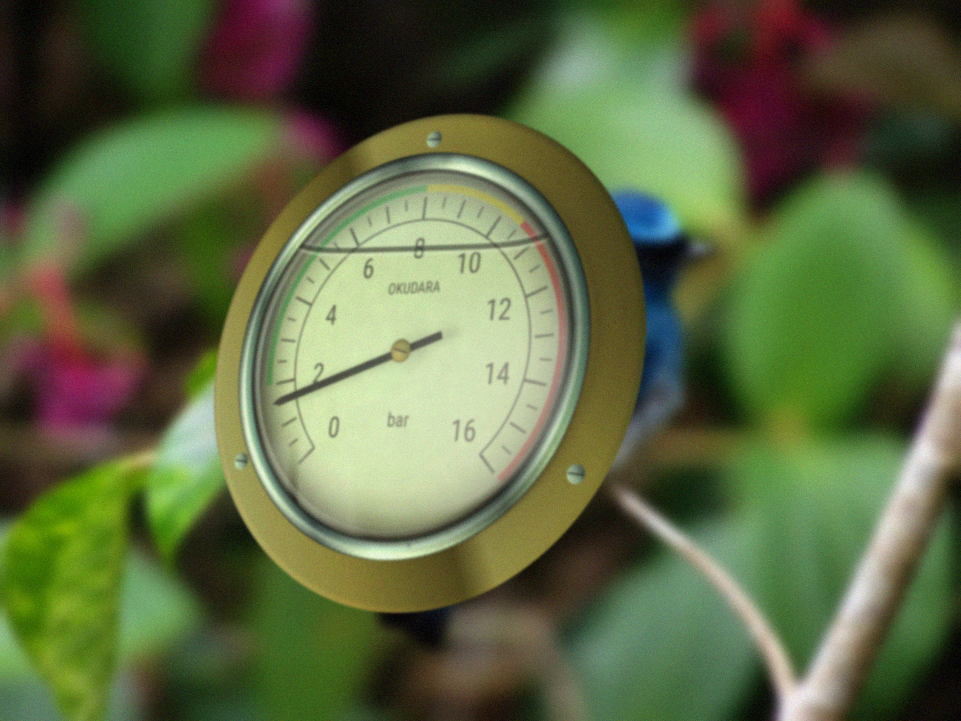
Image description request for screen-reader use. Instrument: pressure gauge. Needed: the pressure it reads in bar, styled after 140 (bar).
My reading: 1.5 (bar)
